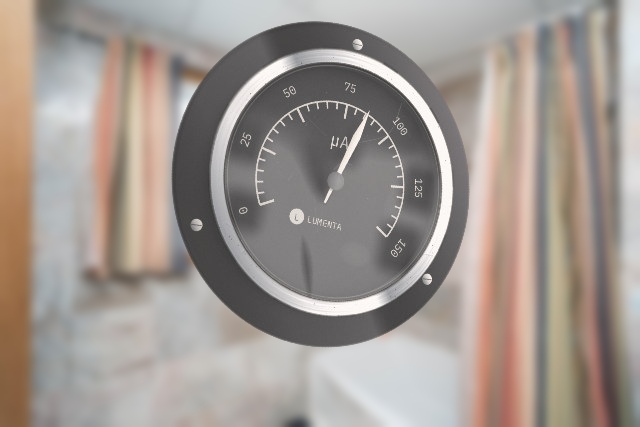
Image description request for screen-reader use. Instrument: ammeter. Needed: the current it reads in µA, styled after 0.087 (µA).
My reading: 85 (µA)
